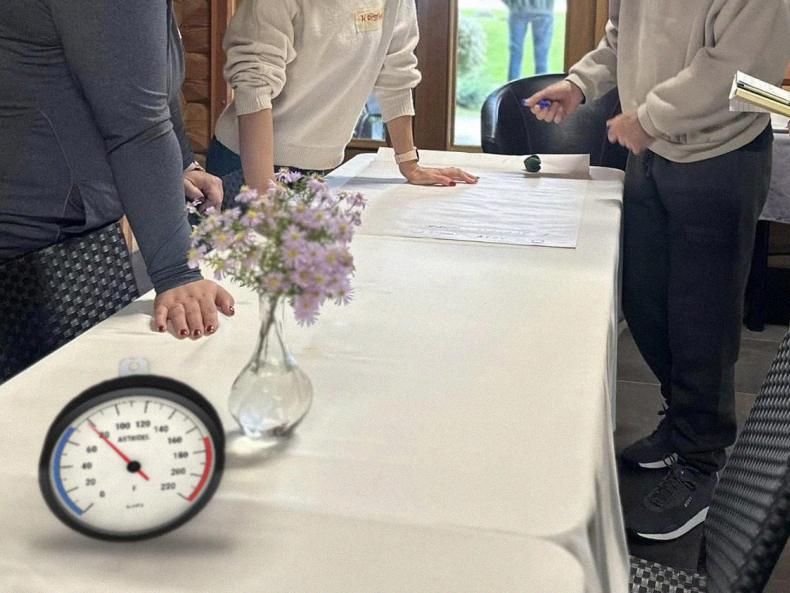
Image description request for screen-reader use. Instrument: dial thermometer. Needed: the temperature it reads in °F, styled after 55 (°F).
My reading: 80 (°F)
